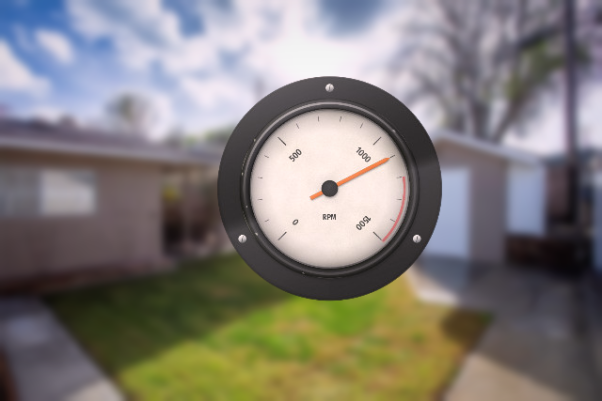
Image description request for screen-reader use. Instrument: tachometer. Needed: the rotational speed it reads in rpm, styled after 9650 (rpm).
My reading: 1100 (rpm)
